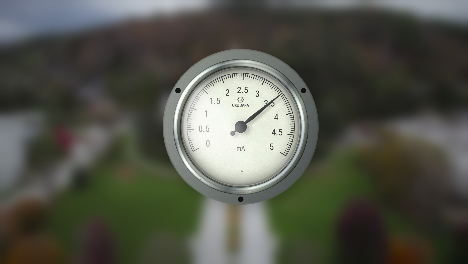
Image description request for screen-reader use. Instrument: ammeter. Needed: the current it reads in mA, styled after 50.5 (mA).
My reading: 3.5 (mA)
